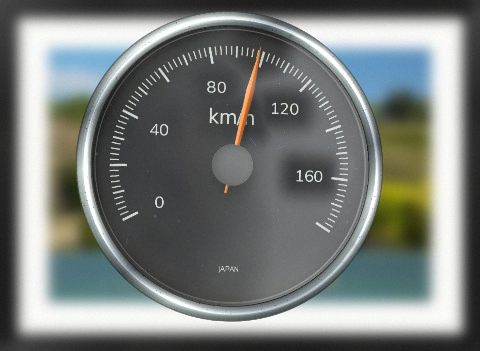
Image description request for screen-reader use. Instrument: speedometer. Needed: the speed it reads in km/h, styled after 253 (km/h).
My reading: 98 (km/h)
